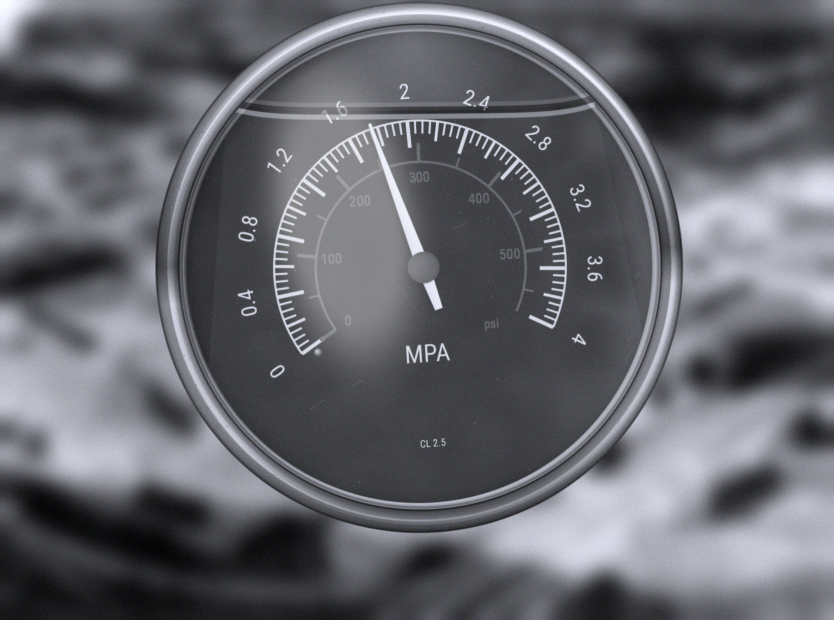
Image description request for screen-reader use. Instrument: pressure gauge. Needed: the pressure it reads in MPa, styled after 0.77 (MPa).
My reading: 1.75 (MPa)
